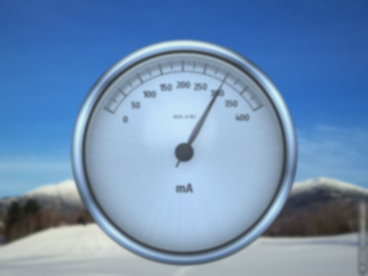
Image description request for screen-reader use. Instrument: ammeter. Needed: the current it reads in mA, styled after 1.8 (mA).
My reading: 300 (mA)
